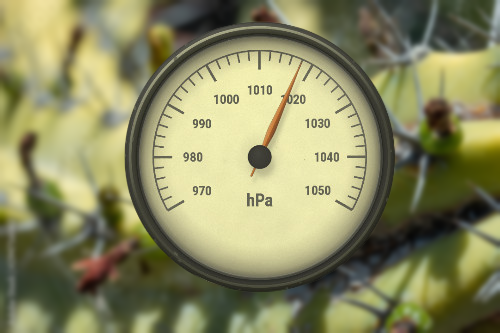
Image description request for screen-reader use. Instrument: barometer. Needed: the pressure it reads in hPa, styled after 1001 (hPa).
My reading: 1018 (hPa)
